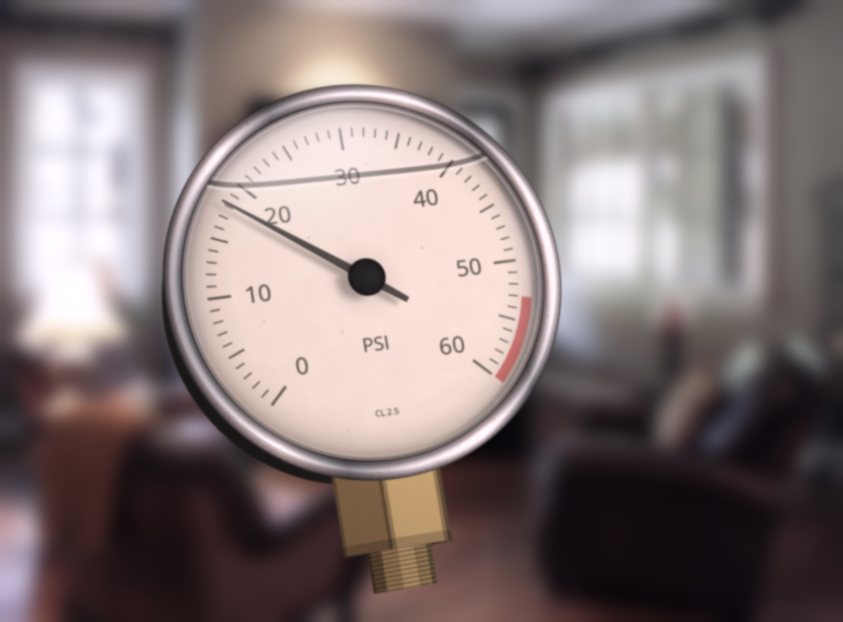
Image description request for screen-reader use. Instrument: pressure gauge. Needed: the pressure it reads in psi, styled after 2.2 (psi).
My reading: 18 (psi)
